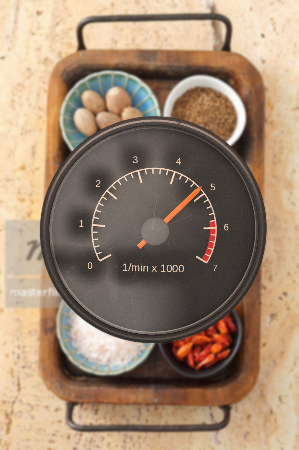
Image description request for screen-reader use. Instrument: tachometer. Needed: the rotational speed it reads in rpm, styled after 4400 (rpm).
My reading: 4800 (rpm)
